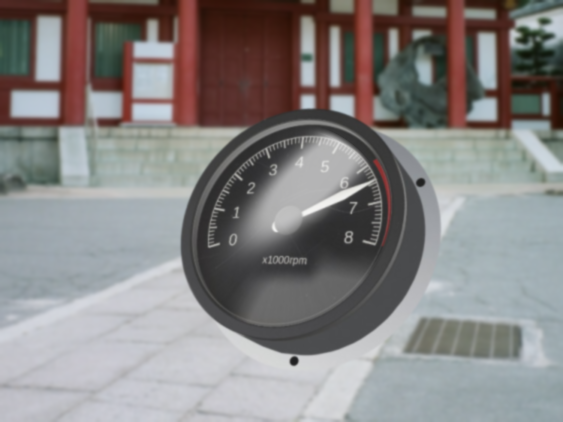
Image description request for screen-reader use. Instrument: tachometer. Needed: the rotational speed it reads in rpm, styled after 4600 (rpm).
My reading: 6500 (rpm)
